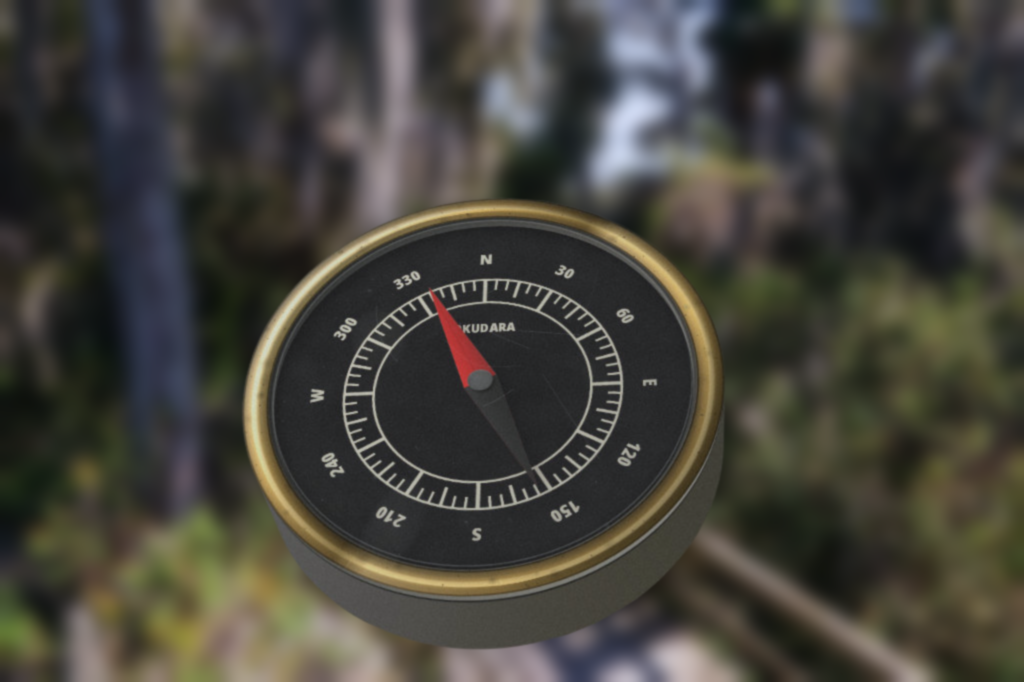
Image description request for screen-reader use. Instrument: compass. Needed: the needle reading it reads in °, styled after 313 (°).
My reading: 335 (°)
